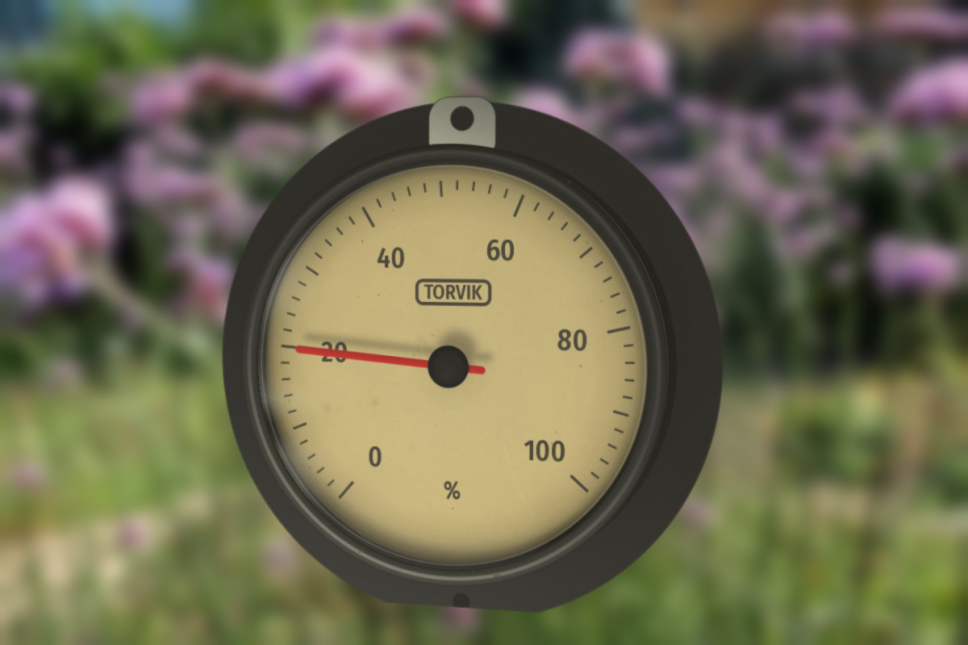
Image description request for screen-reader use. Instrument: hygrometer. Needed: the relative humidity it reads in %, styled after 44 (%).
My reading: 20 (%)
